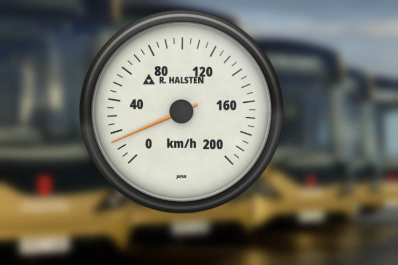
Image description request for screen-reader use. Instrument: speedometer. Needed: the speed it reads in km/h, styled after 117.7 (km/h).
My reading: 15 (km/h)
